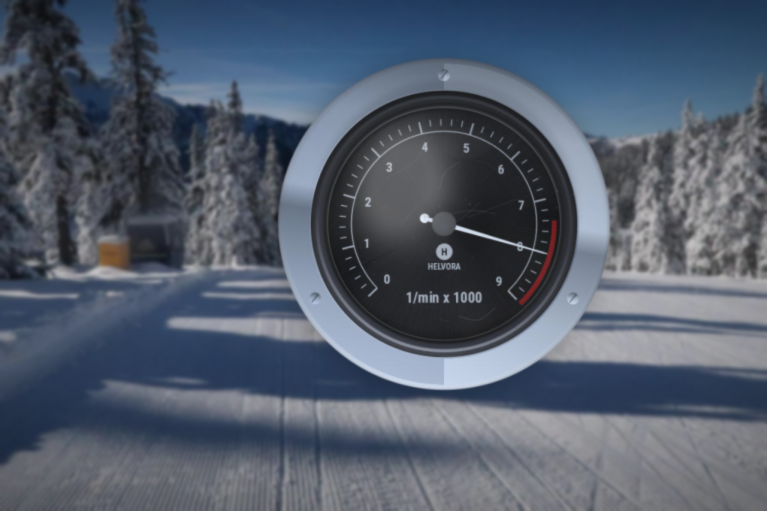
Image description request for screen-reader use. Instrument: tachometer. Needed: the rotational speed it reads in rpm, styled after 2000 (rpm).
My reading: 8000 (rpm)
